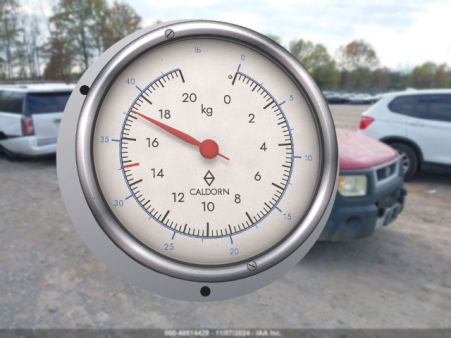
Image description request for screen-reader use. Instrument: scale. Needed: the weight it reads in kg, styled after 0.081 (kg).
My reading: 17.2 (kg)
